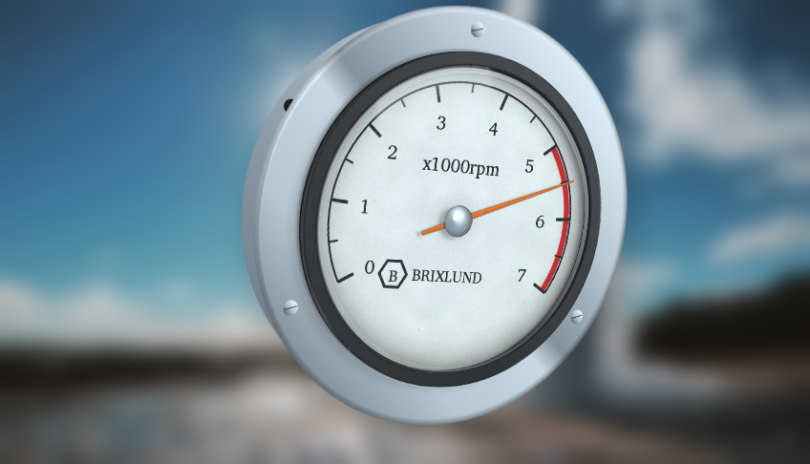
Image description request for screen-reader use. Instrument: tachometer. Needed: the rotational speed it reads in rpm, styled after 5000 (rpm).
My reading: 5500 (rpm)
